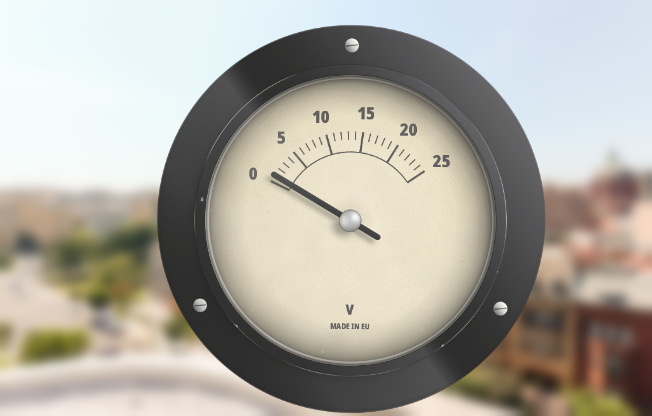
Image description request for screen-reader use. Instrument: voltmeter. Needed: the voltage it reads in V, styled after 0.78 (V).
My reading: 1 (V)
